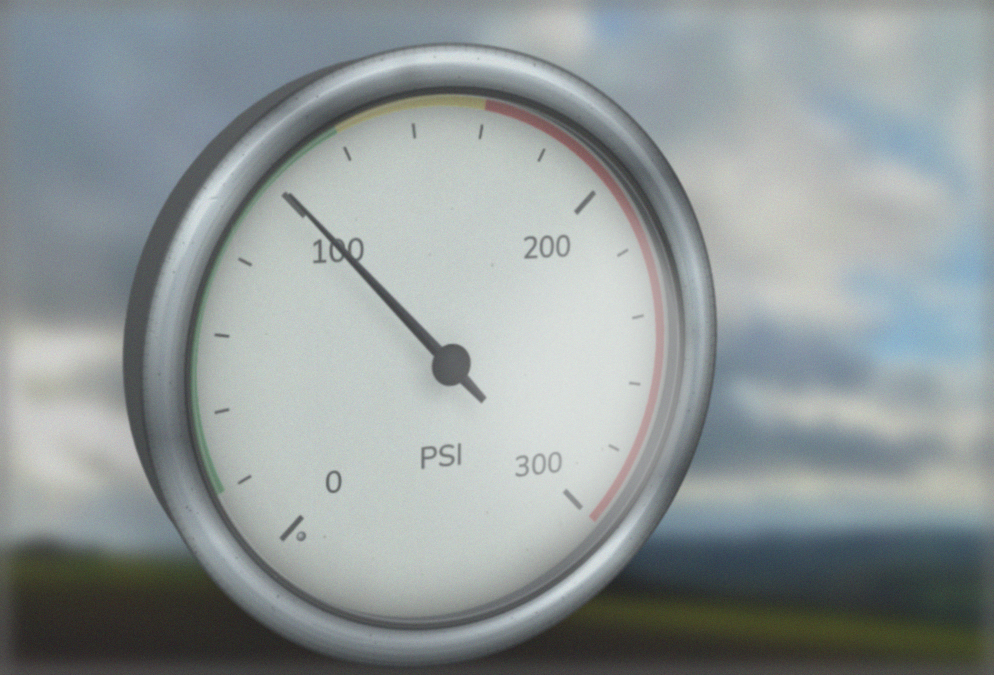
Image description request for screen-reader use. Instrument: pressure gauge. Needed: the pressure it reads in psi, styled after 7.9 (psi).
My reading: 100 (psi)
